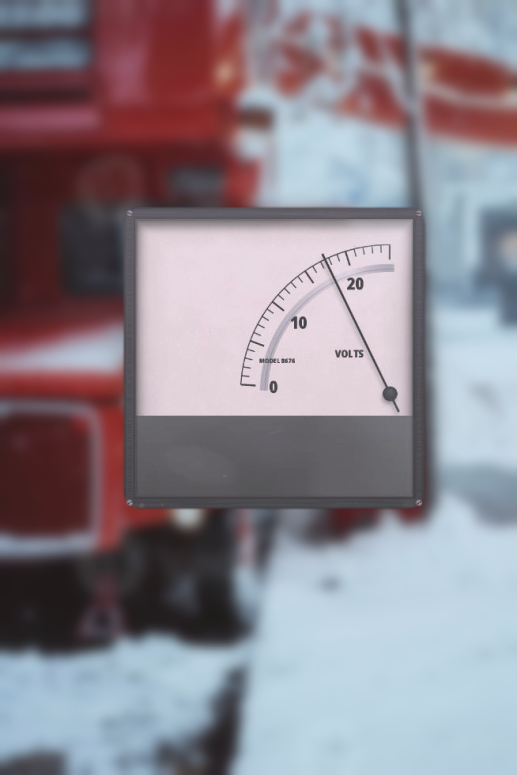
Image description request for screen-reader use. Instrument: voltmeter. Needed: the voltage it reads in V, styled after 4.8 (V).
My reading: 17.5 (V)
